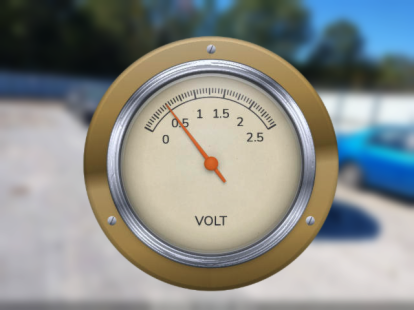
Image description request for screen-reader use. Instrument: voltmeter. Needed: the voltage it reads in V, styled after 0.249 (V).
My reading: 0.5 (V)
